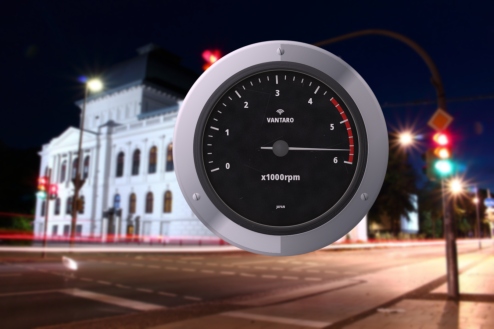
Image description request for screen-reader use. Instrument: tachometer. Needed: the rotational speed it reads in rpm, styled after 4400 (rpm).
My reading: 5700 (rpm)
